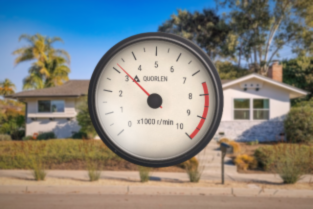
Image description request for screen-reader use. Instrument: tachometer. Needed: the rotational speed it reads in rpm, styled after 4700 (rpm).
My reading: 3250 (rpm)
